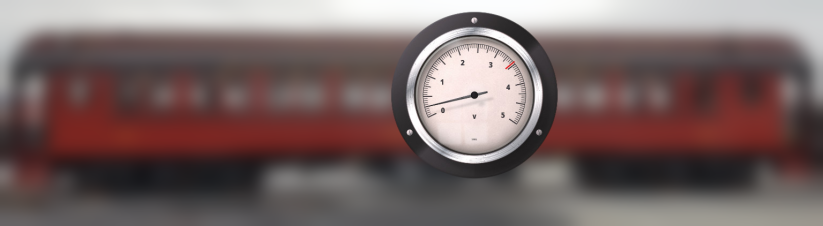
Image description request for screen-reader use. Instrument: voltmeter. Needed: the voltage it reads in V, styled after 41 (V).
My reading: 0.25 (V)
